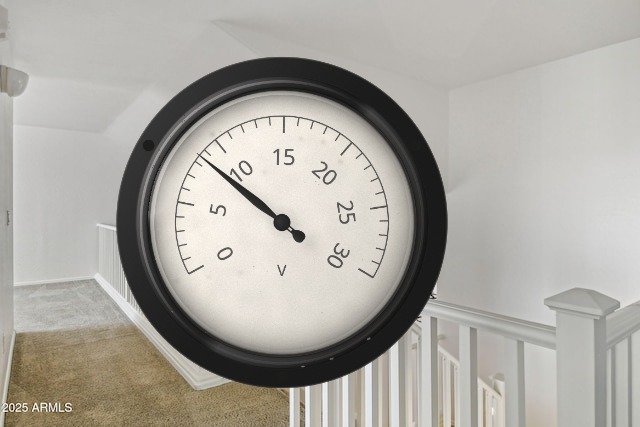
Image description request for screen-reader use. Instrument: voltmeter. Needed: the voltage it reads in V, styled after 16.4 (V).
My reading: 8.5 (V)
